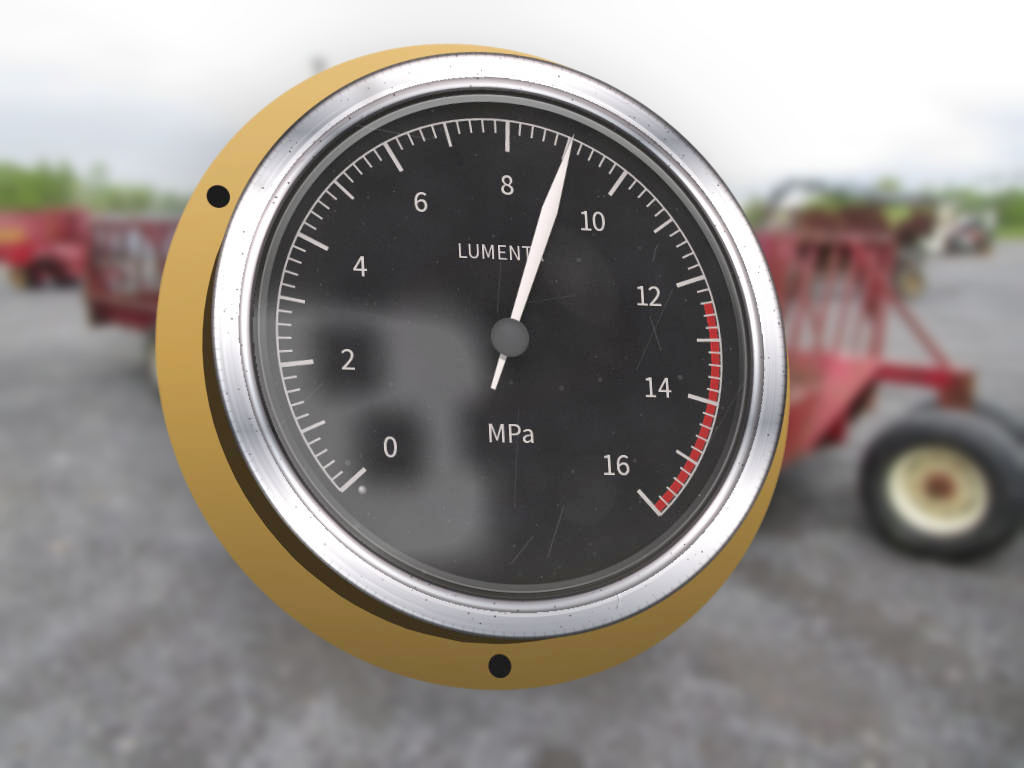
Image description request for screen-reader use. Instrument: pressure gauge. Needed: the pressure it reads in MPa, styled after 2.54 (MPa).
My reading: 9 (MPa)
